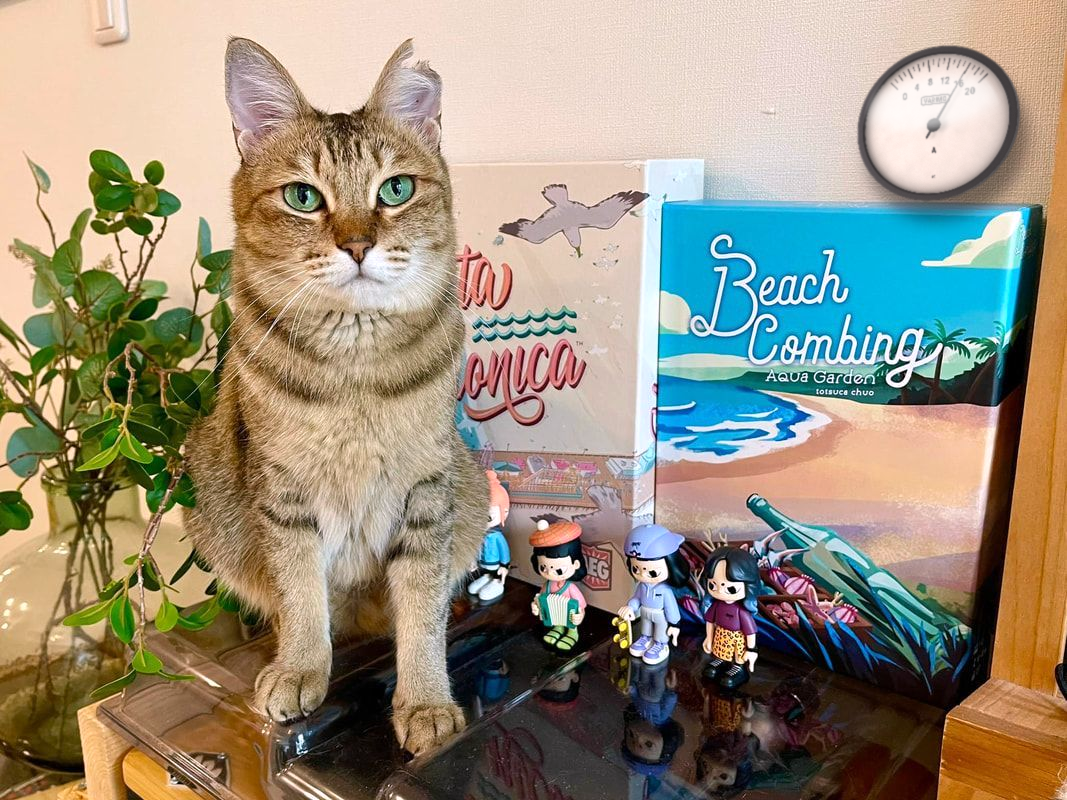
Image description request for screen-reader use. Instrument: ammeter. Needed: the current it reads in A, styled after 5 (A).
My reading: 16 (A)
